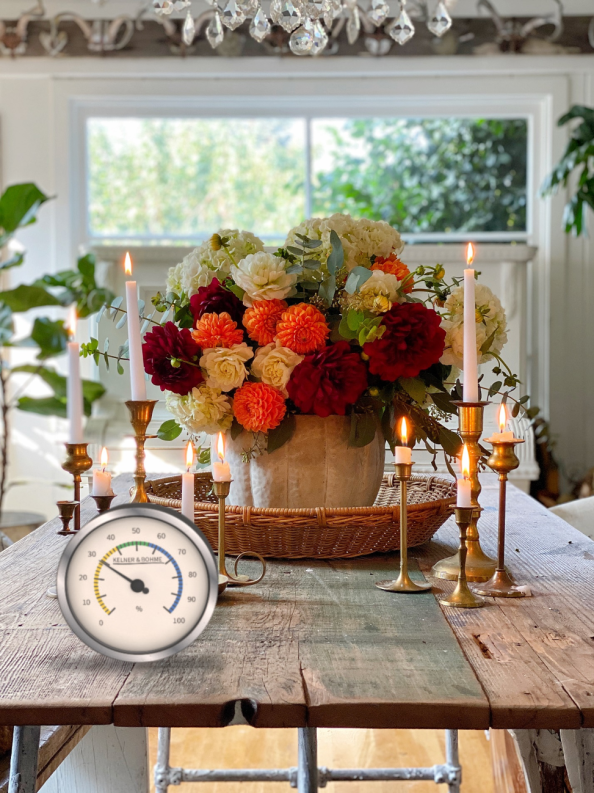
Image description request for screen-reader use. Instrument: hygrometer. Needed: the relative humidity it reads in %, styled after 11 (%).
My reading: 30 (%)
